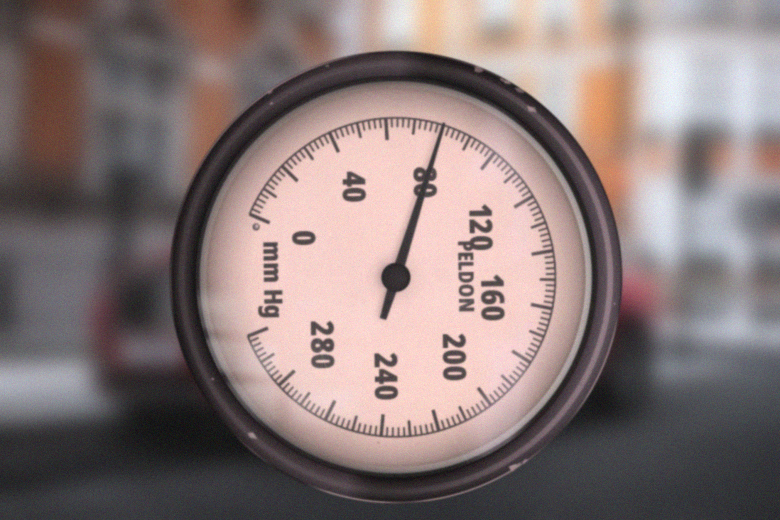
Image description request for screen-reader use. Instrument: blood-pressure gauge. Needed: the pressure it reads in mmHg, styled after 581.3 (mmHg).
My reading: 80 (mmHg)
